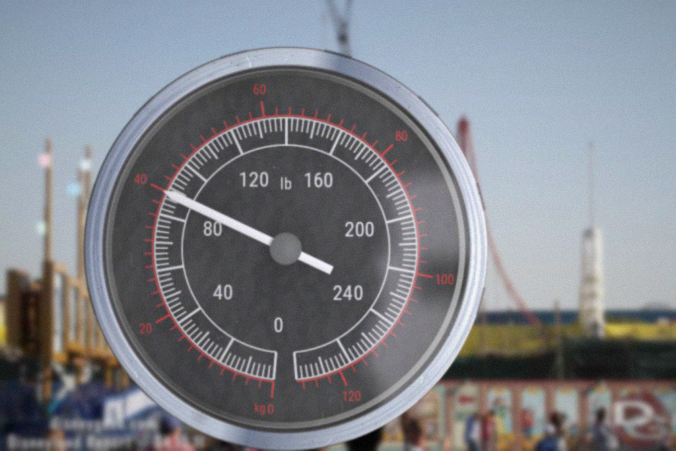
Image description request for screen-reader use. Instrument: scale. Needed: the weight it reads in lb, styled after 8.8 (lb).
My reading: 88 (lb)
